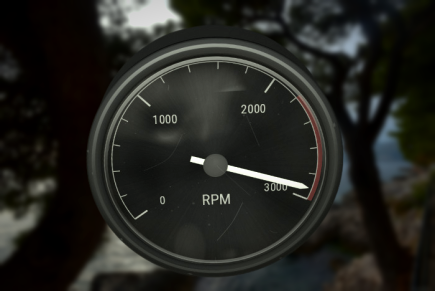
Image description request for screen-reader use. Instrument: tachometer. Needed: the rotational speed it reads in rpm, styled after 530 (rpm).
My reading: 2900 (rpm)
